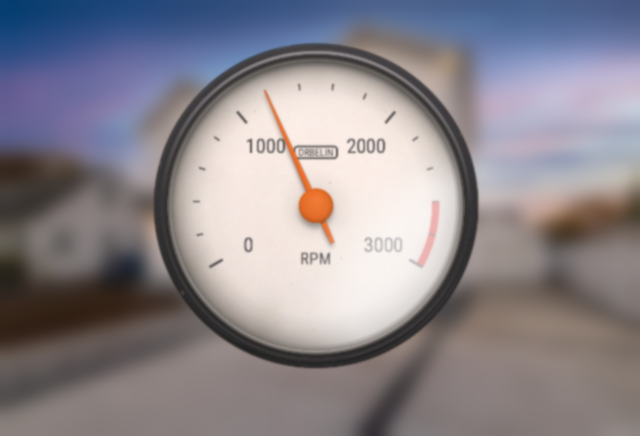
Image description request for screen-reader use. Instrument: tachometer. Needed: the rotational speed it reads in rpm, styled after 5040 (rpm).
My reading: 1200 (rpm)
